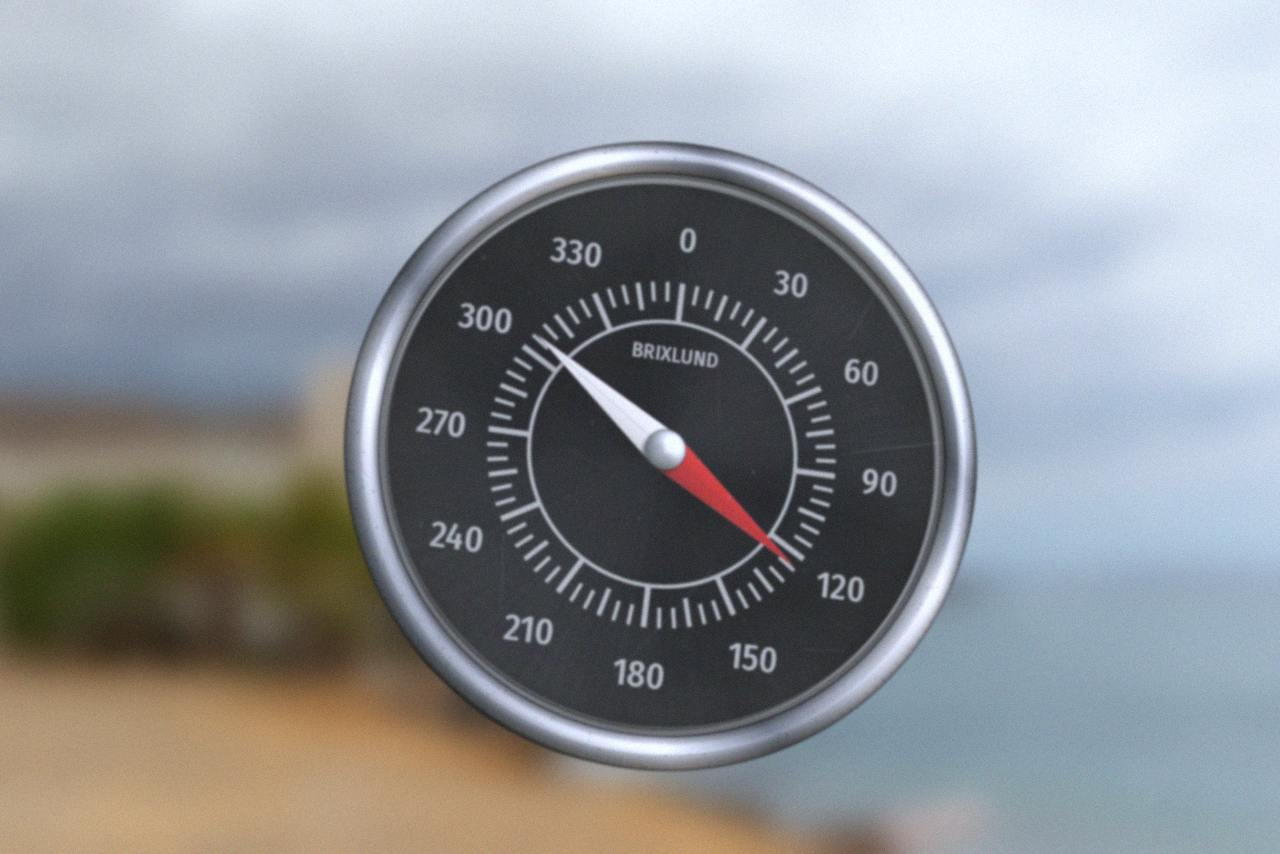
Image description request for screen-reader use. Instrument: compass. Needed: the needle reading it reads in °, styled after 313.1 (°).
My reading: 125 (°)
